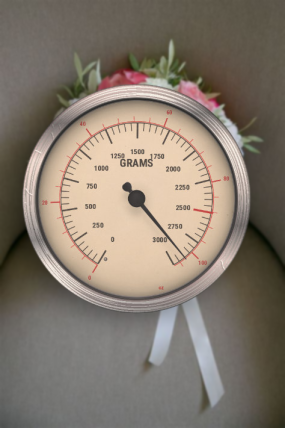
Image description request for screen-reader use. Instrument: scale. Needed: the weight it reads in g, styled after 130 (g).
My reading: 2900 (g)
